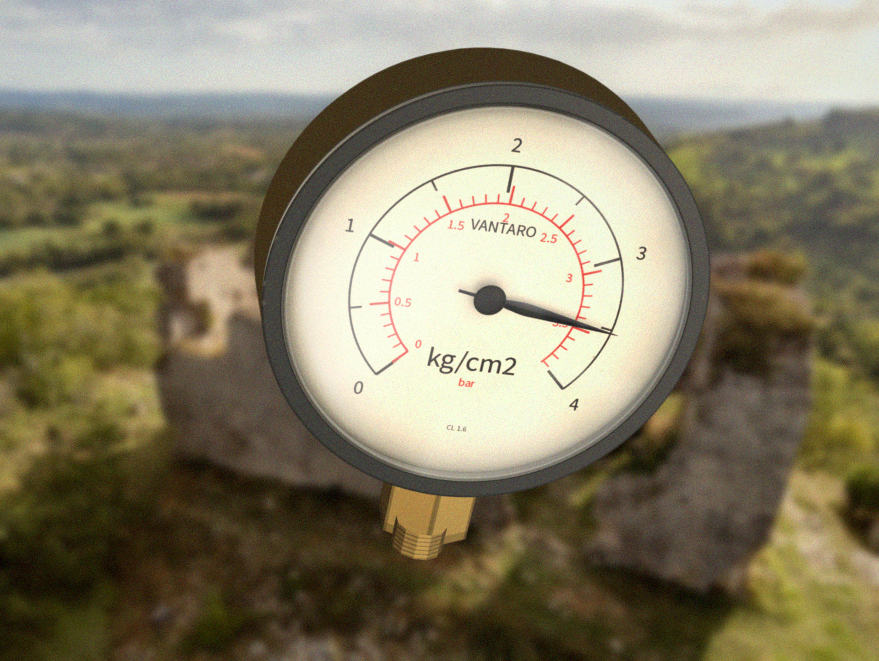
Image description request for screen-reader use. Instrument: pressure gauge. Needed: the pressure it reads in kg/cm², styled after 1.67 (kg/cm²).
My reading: 3.5 (kg/cm²)
